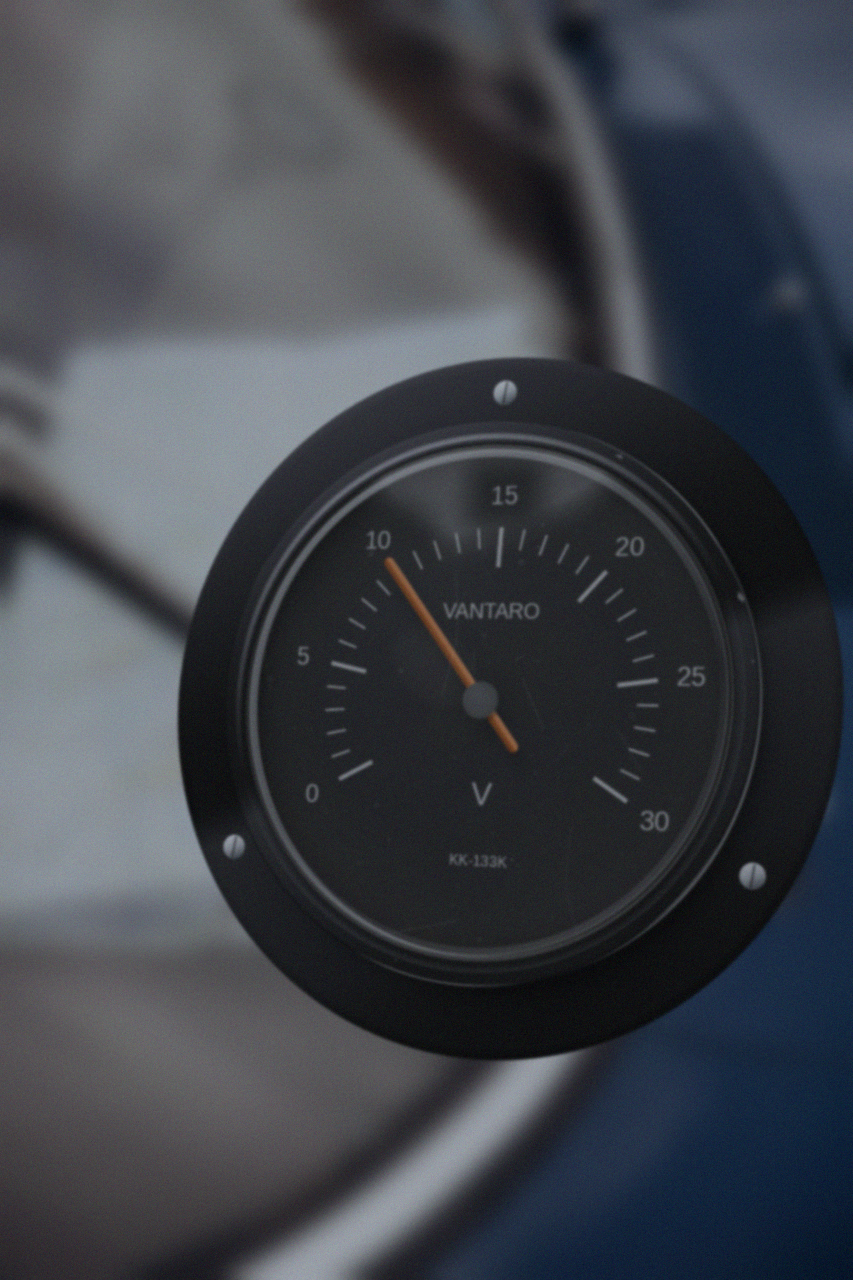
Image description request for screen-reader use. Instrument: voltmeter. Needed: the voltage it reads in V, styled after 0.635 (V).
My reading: 10 (V)
